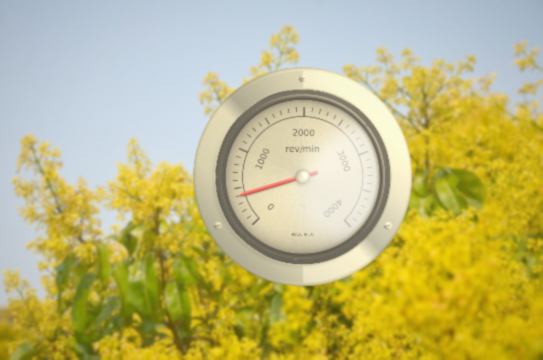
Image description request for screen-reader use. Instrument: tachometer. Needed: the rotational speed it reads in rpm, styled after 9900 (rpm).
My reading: 400 (rpm)
